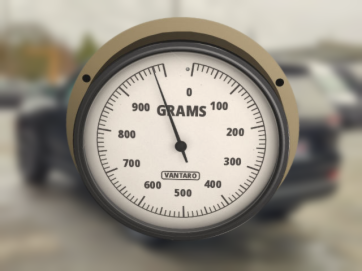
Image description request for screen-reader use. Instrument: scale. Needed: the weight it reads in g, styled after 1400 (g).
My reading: 980 (g)
